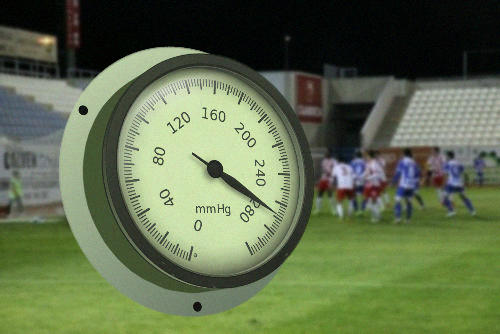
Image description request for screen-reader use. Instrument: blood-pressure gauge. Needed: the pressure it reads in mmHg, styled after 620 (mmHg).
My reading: 270 (mmHg)
